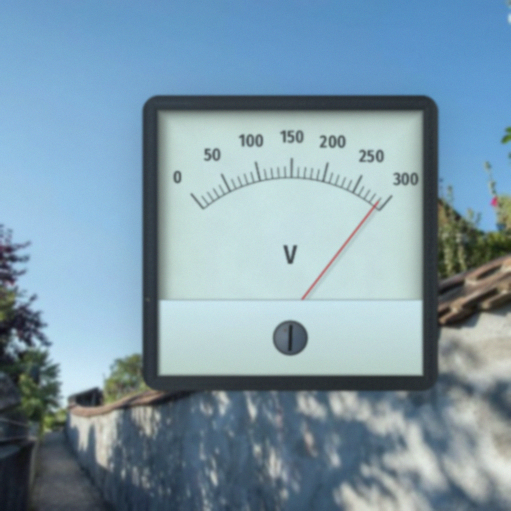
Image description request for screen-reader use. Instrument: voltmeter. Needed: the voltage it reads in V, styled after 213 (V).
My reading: 290 (V)
